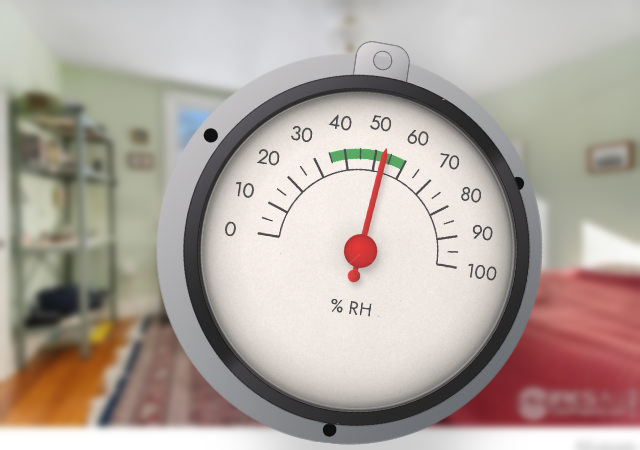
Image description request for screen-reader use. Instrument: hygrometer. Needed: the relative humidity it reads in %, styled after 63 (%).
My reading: 52.5 (%)
